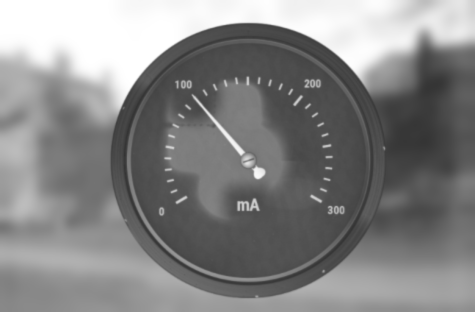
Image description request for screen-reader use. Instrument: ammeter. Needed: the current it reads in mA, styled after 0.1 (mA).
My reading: 100 (mA)
